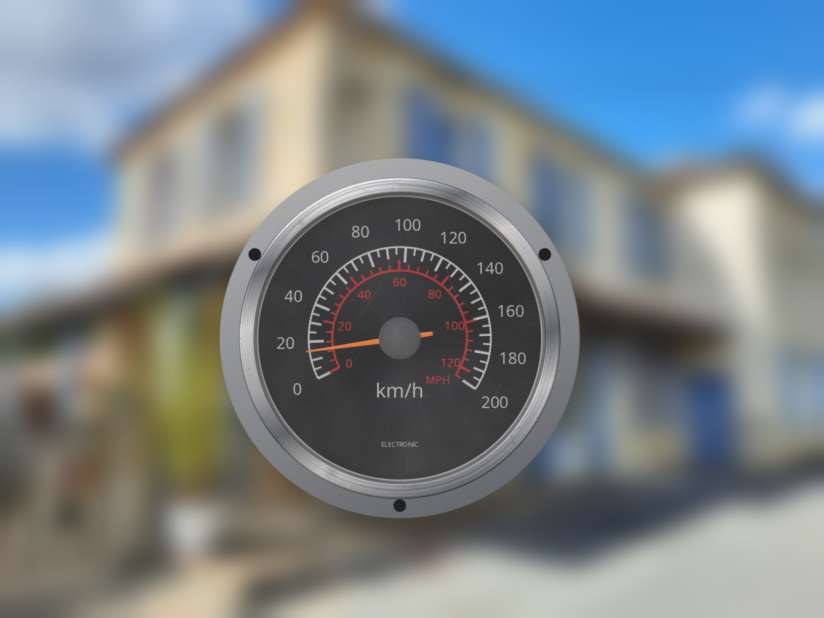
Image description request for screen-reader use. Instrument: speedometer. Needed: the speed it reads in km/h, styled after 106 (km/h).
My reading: 15 (km/h)
